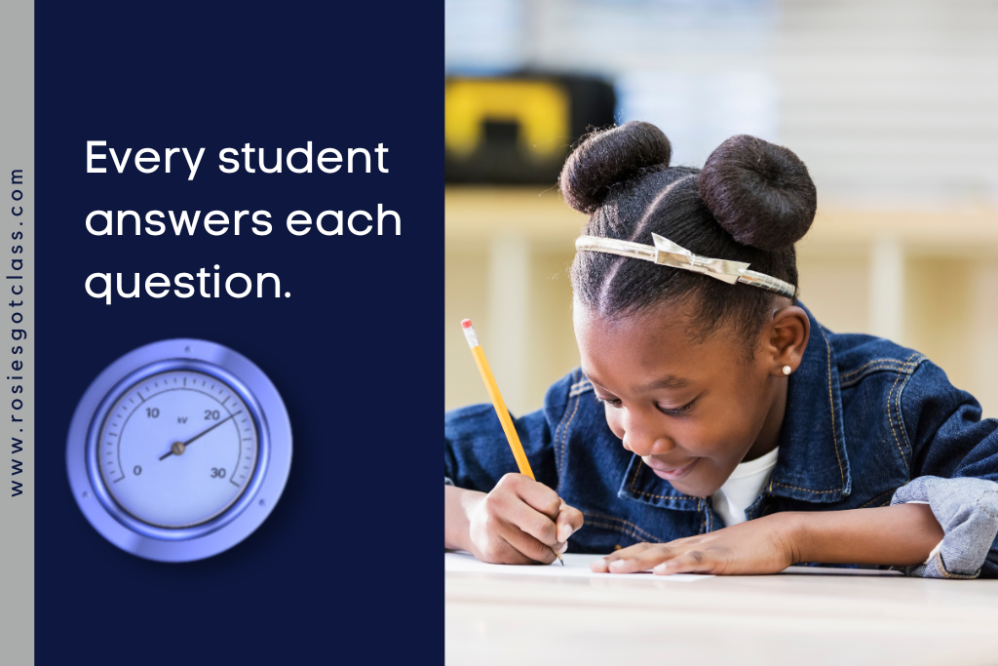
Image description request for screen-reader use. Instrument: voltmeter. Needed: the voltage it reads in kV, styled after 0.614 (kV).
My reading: 22 (kV)
